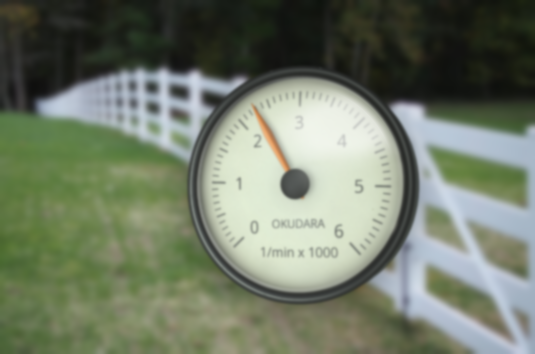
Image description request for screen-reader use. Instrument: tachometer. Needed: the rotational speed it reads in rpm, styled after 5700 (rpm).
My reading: 2300 (rpm)
